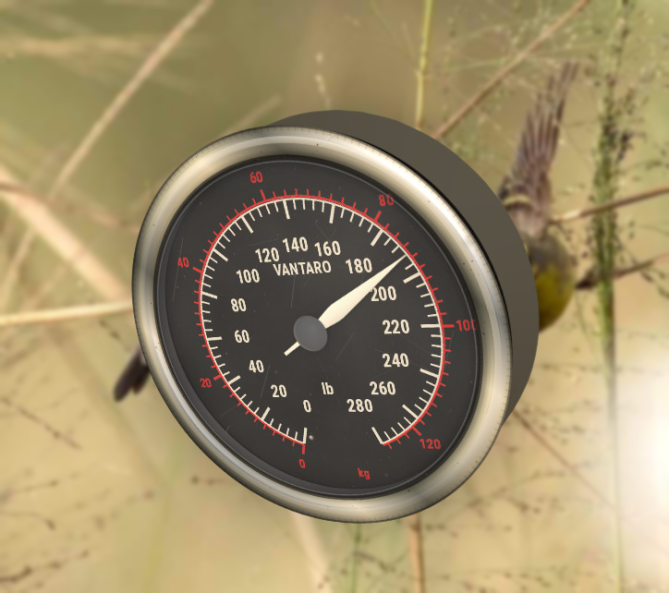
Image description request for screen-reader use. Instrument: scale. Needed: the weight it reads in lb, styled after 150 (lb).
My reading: 192 (lb)
